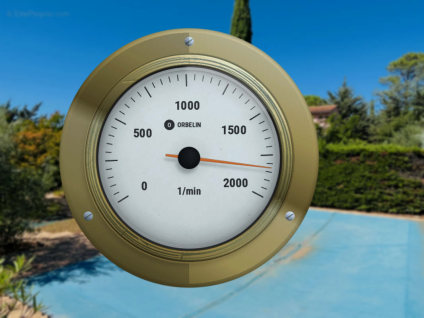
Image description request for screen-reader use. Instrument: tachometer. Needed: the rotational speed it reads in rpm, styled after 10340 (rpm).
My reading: 1825 (rpm)
